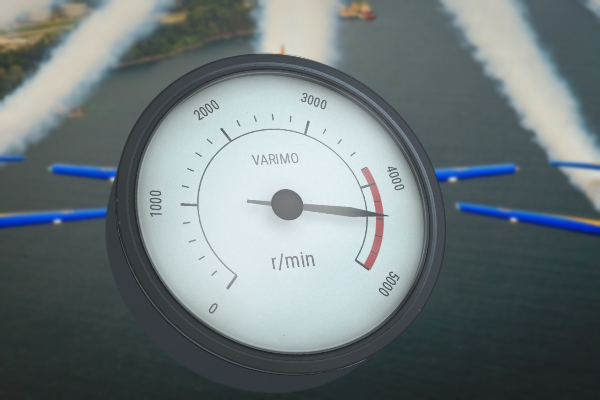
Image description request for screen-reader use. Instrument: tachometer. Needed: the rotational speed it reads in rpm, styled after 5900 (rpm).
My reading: 4400 (rpm)
